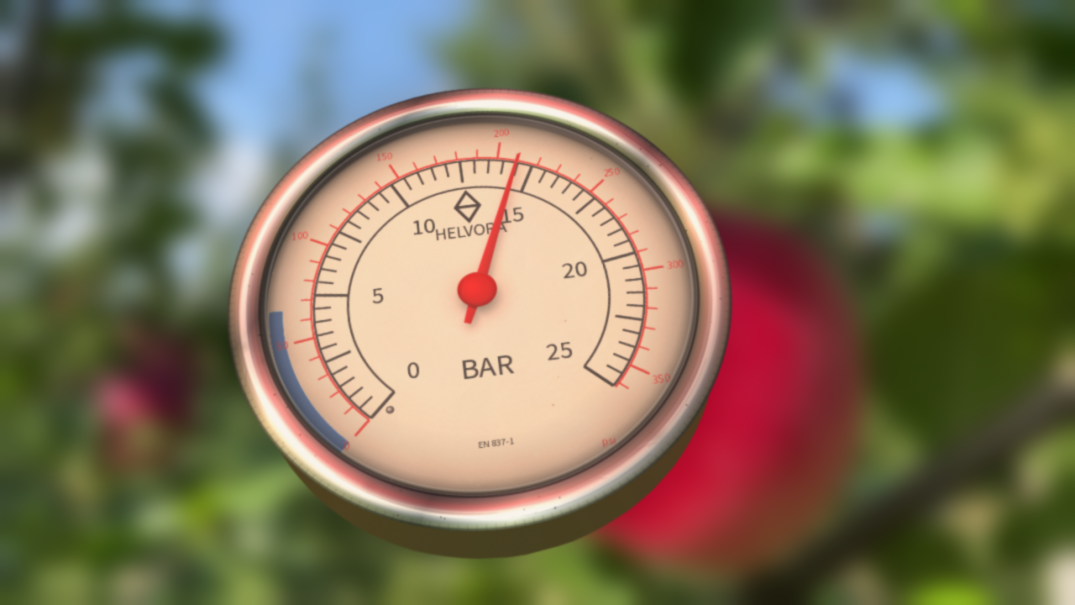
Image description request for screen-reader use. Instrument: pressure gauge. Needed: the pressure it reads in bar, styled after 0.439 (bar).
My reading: 14.5 (bar)
